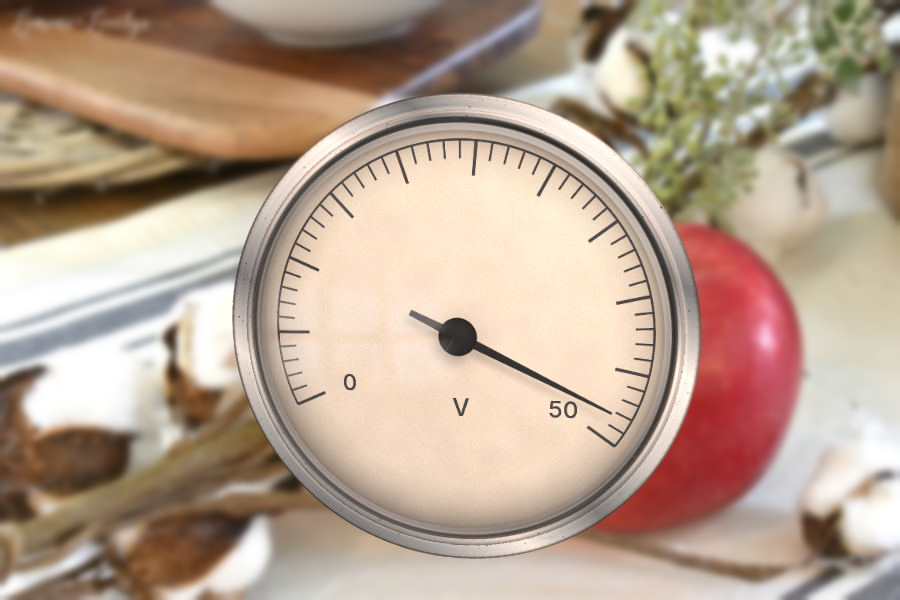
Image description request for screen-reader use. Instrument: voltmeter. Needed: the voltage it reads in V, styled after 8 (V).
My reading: 48 (V)
